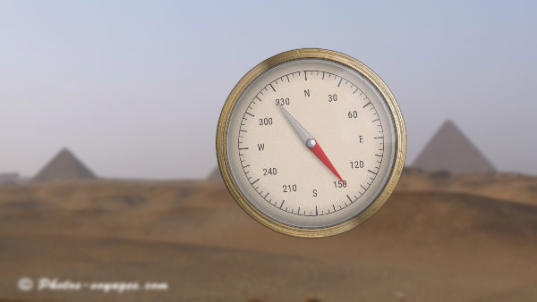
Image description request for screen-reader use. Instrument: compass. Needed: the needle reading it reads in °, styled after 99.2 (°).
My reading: 145 (°)
